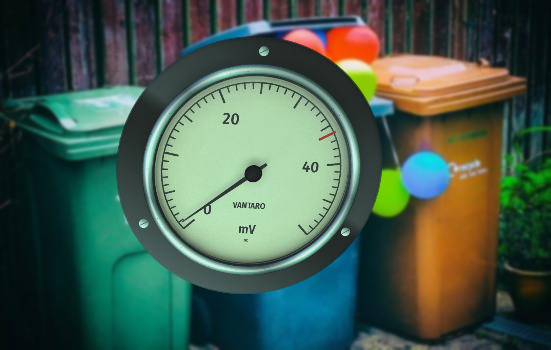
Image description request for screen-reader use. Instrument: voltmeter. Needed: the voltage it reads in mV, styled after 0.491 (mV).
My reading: 1 (mV)
